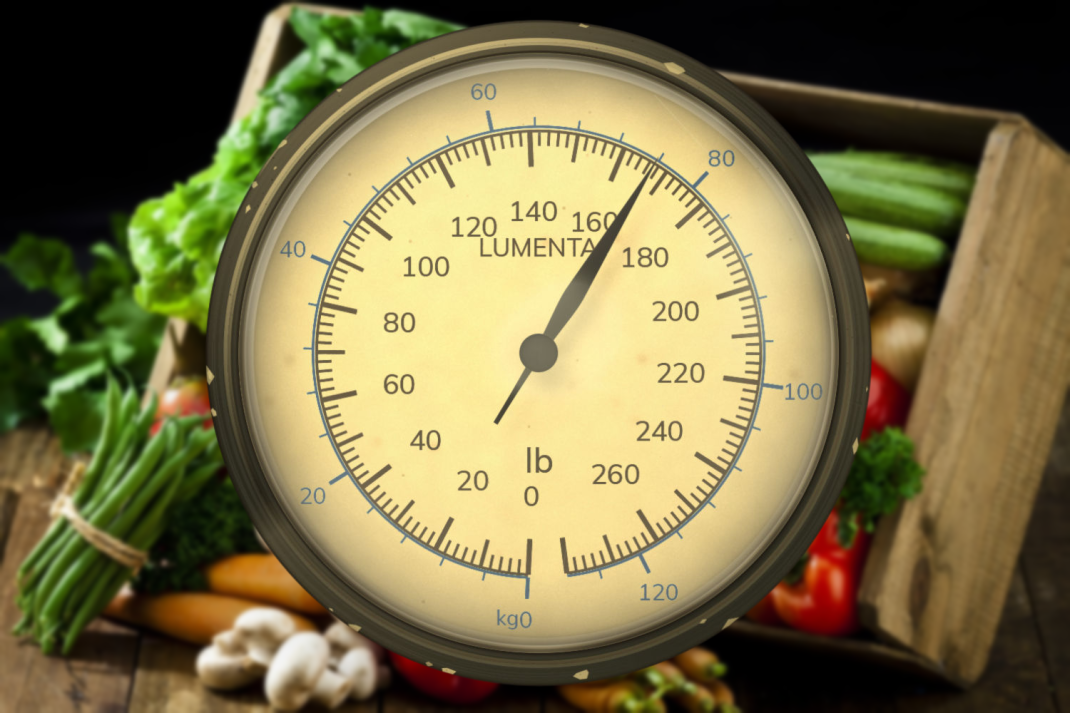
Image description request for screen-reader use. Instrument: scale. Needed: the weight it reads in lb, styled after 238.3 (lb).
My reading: 167 (lb)
